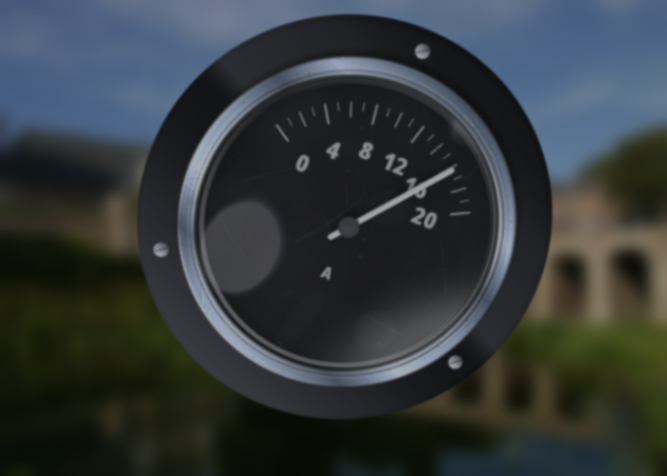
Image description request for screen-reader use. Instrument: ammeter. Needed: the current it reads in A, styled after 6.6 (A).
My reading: 16 (A)
